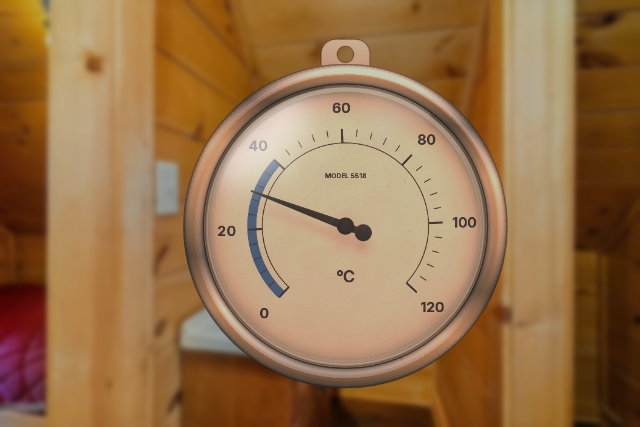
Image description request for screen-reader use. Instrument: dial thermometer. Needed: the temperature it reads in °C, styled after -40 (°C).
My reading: 30 (°C)
